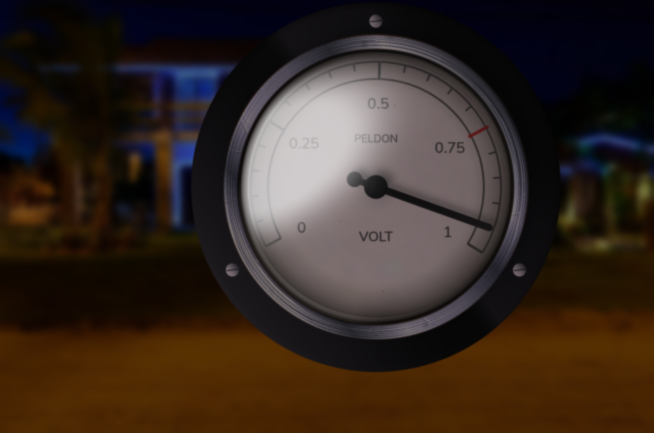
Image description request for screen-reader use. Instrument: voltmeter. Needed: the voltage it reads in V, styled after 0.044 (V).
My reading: 0.95 (V)
